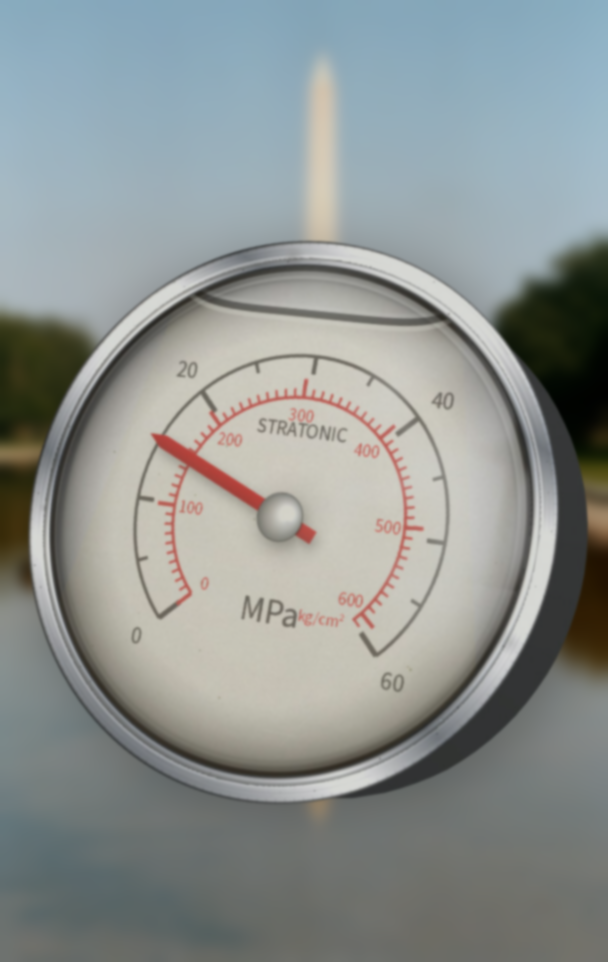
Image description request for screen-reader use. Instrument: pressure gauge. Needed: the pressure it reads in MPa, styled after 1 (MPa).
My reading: 15 (MPa)
